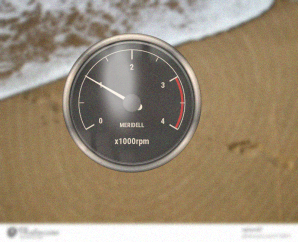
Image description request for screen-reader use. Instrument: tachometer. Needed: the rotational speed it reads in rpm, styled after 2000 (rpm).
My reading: 1000 (rpm)
